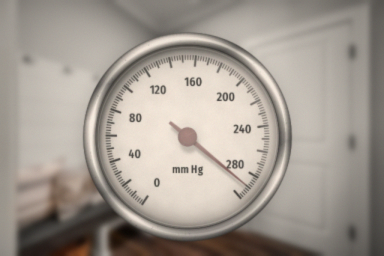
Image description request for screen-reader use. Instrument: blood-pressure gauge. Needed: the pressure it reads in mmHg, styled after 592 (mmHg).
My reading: 290 (mmHg)
